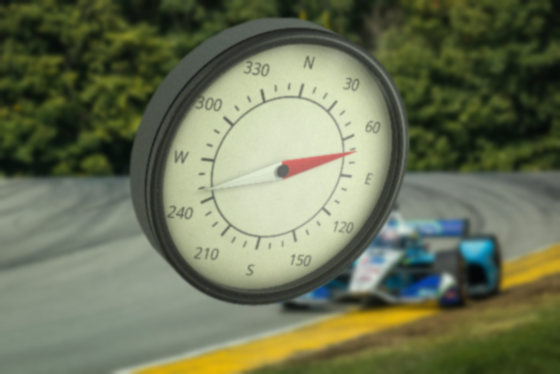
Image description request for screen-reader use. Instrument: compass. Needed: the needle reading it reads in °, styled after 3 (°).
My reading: 70 (°)
